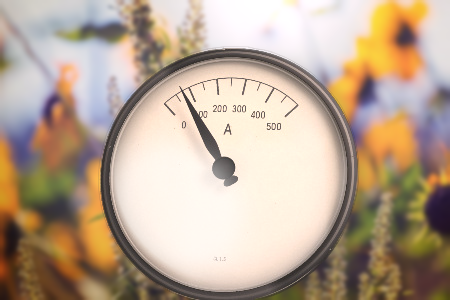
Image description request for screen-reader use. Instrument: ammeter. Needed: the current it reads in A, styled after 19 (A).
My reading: 75 (A)
